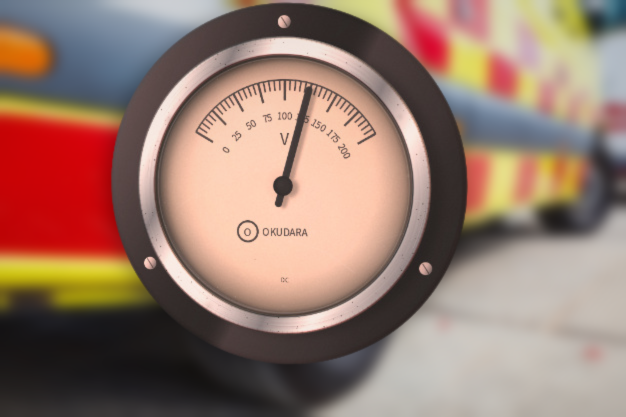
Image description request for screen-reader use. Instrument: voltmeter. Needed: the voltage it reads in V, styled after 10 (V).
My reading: 125 (V)
